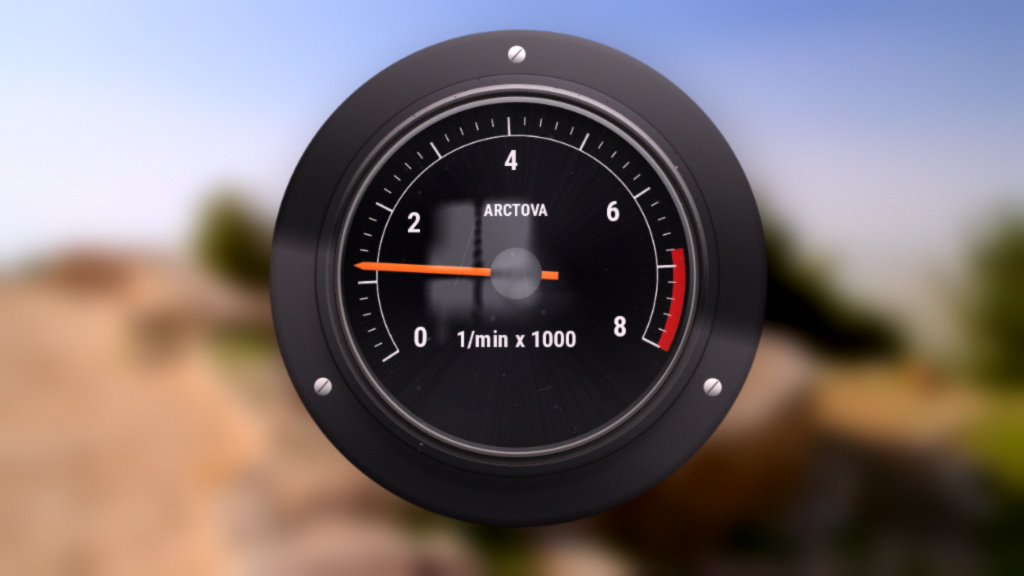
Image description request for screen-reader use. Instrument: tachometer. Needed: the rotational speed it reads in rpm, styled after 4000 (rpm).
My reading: 1200 (rpm)
